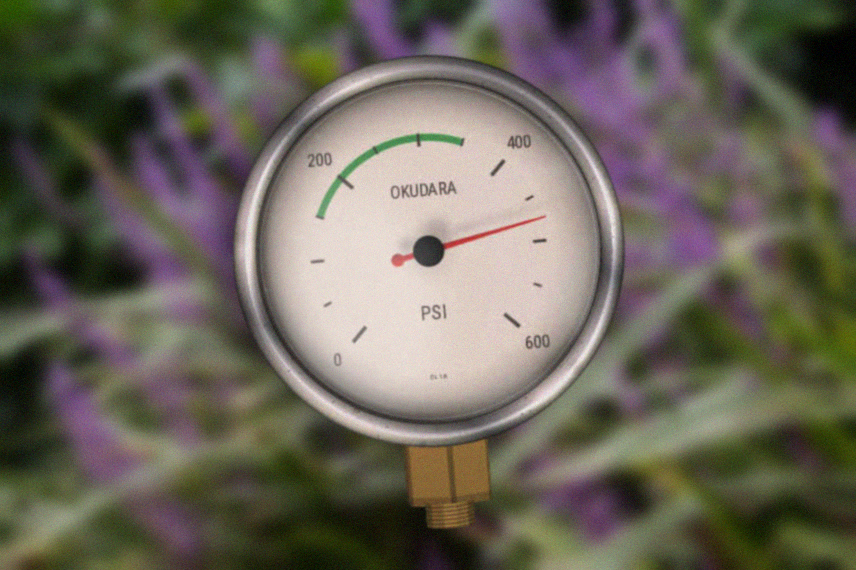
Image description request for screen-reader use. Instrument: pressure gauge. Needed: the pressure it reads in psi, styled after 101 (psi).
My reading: 475 (psi)
